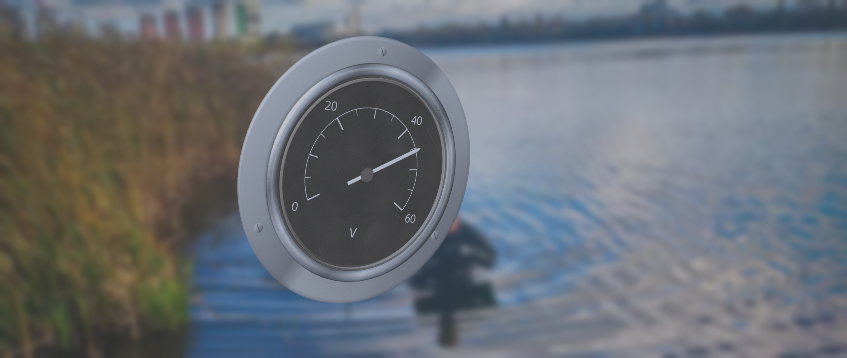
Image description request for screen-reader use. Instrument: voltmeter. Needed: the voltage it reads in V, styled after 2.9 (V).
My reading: 45 (V)
